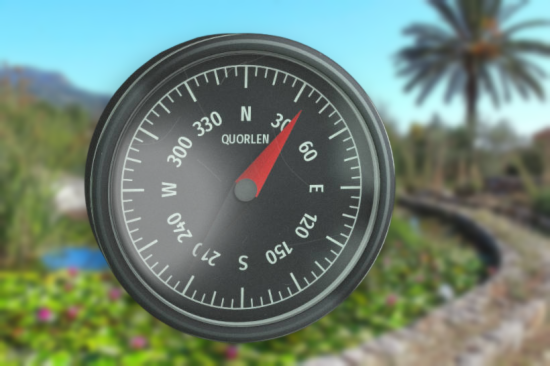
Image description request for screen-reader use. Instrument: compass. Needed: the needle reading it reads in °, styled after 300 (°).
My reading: 35 (°)
